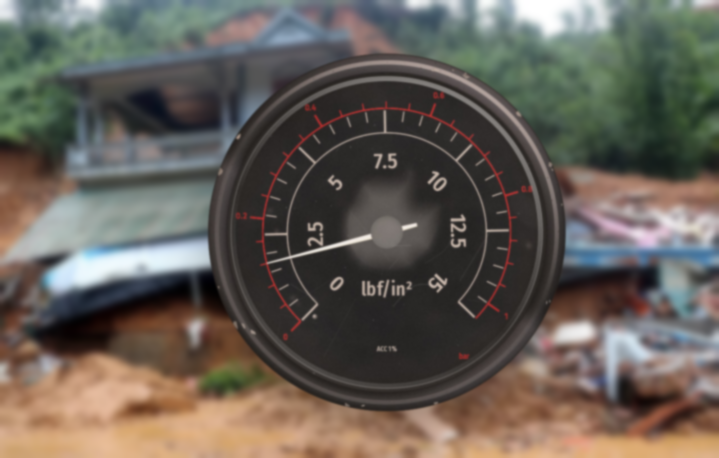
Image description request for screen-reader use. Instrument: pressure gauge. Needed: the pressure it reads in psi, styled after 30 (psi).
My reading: 1.75 (psi)
